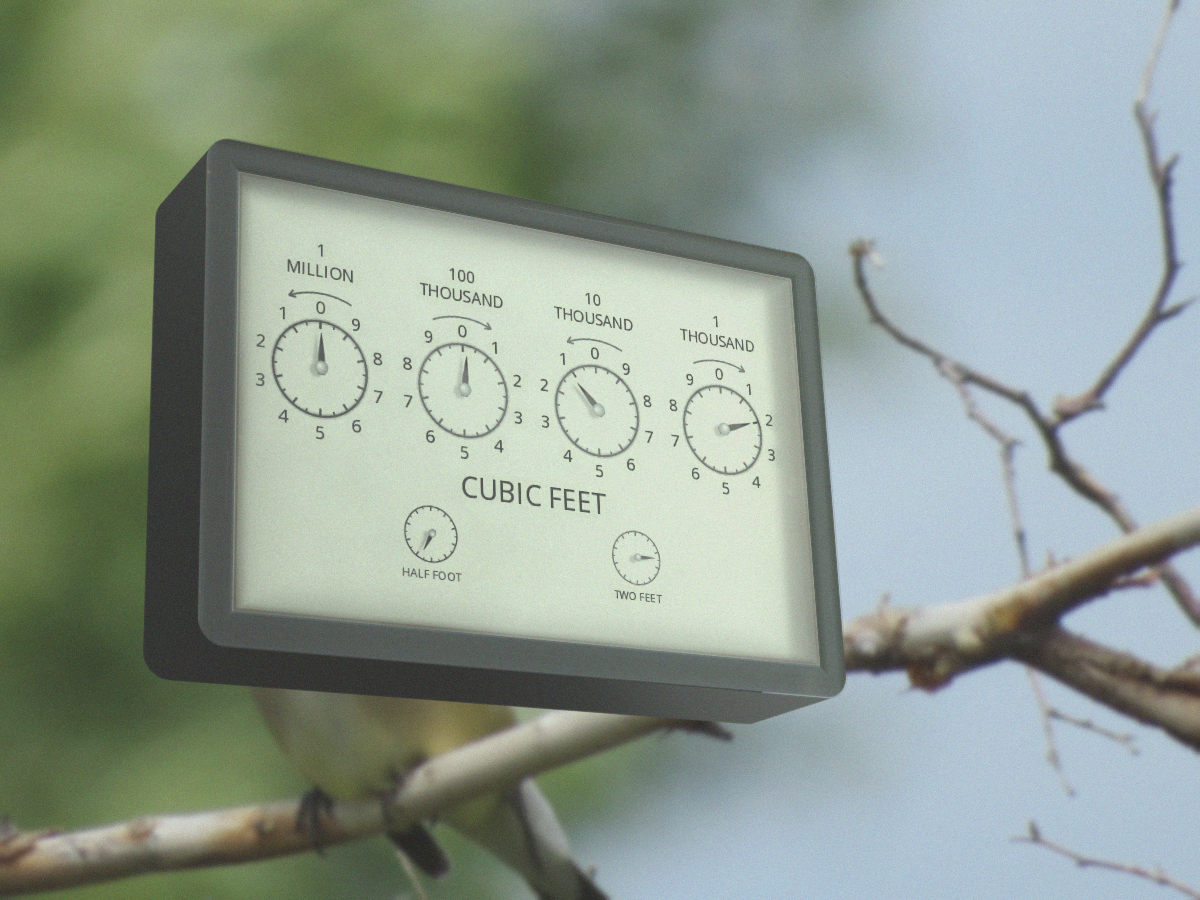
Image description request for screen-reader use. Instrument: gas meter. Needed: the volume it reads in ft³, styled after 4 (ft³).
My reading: 1200 (ft³)
